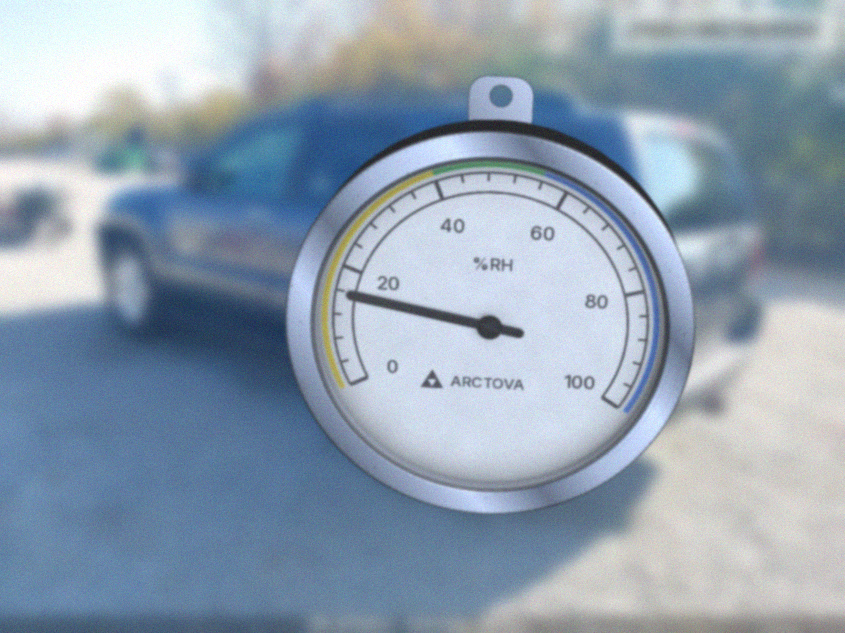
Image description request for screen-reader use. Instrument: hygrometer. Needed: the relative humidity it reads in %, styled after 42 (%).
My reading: 16 (%)
